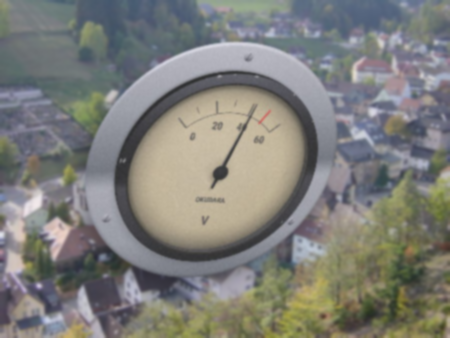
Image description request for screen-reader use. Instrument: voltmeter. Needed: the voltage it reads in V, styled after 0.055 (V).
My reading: 40 (V)
